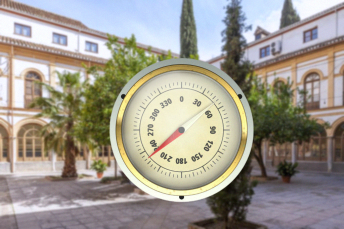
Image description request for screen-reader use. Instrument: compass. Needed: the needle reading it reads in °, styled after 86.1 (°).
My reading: 230 (°)
